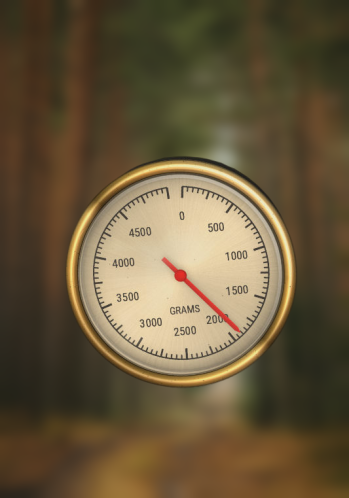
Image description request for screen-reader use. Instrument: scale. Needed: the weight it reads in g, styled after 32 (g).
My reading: 1900 (g)
